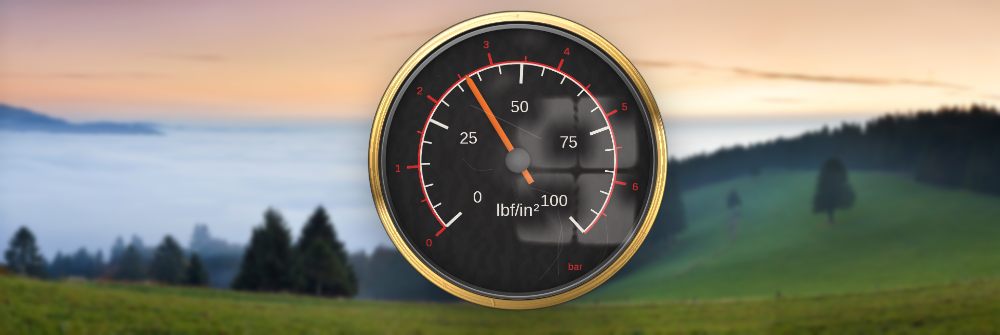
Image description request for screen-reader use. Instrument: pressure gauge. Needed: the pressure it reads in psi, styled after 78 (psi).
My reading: 37.5 (psi)
